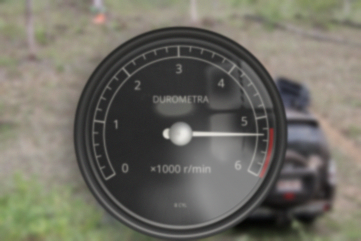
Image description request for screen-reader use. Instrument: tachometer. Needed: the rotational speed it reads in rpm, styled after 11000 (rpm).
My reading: 5300 (rpm)
